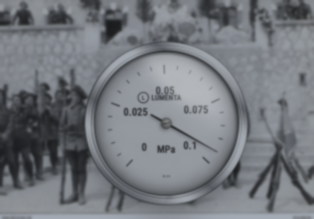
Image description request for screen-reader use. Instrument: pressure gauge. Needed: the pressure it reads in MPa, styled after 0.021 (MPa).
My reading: 0.095 (MPa)
